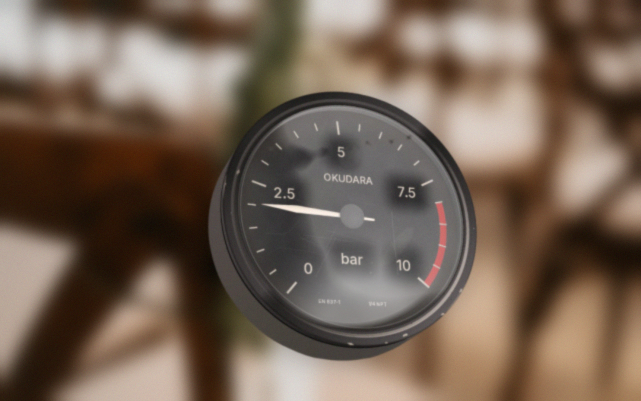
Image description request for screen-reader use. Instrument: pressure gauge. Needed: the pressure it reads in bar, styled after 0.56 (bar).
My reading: 2 (bar)
